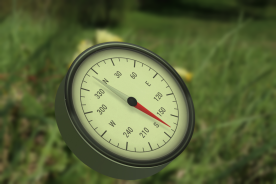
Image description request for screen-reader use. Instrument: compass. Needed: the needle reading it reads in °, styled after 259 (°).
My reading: 170 (°)
